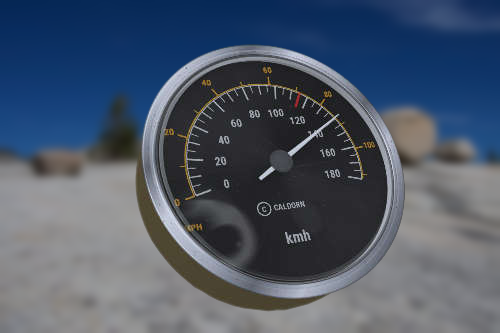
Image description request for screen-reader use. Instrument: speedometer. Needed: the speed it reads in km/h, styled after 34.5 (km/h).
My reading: 140 (km/h)
